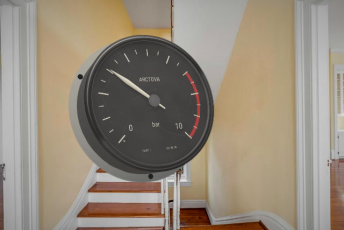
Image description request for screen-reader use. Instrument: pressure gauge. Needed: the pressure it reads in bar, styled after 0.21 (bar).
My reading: 3 (bar)
